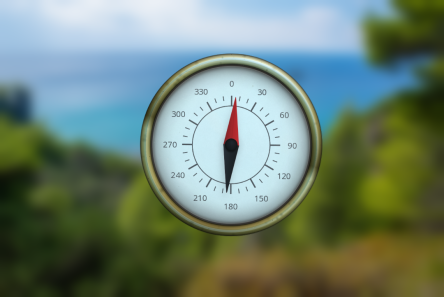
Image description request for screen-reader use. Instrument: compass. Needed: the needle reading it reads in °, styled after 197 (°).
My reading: 5 (°)
